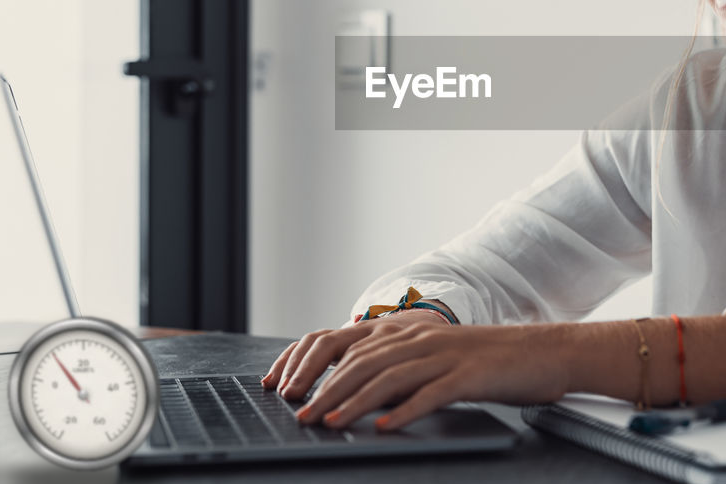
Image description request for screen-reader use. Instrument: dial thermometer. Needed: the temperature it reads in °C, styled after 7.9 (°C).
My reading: 10 (°C)
